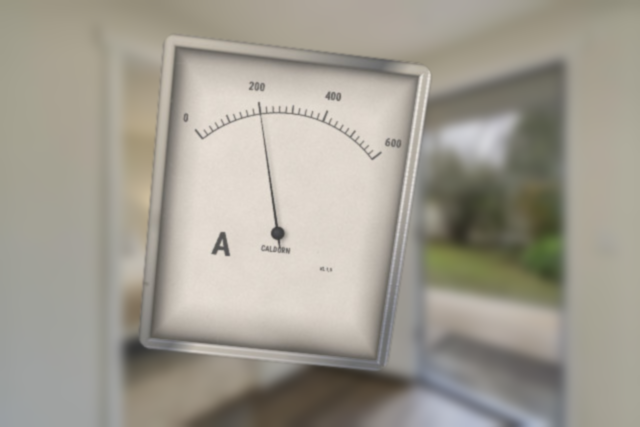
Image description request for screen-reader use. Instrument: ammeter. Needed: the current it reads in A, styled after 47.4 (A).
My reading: 200 (A)
